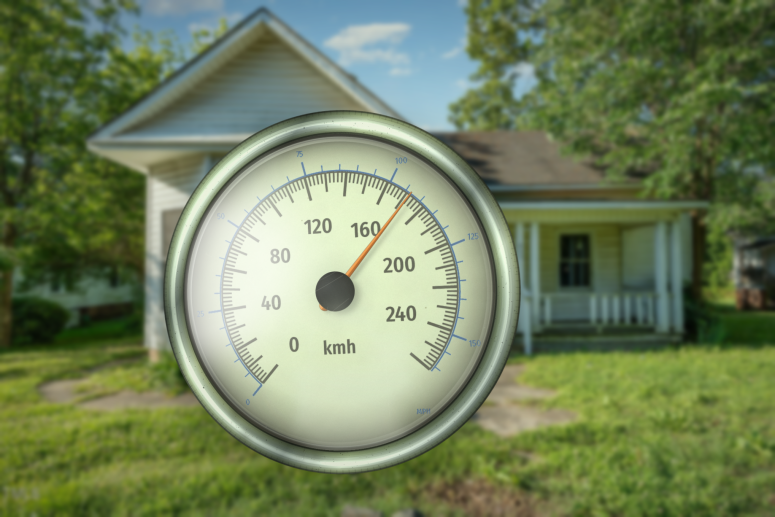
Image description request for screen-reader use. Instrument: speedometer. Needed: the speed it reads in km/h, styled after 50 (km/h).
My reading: 172 (km/h)
